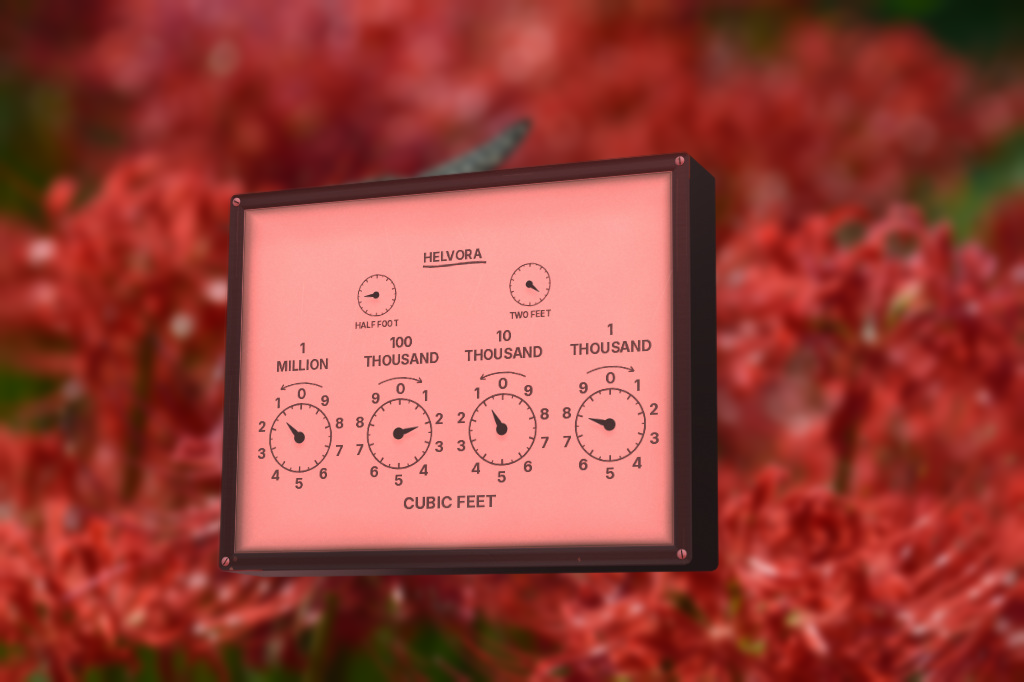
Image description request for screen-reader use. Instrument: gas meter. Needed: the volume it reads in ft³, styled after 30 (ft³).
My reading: 120800 (ft³)
